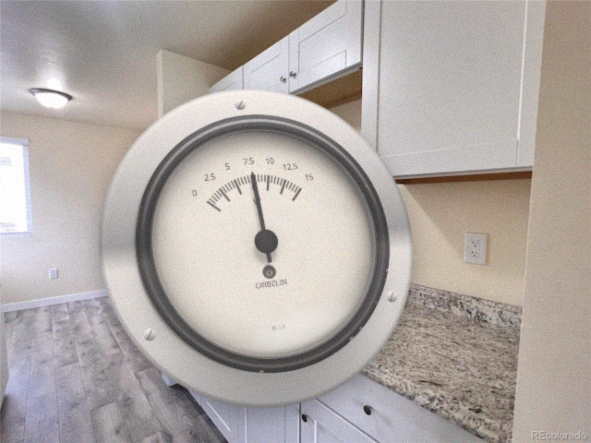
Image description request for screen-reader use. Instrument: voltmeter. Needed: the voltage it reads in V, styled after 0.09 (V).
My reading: 7.5 (V)
